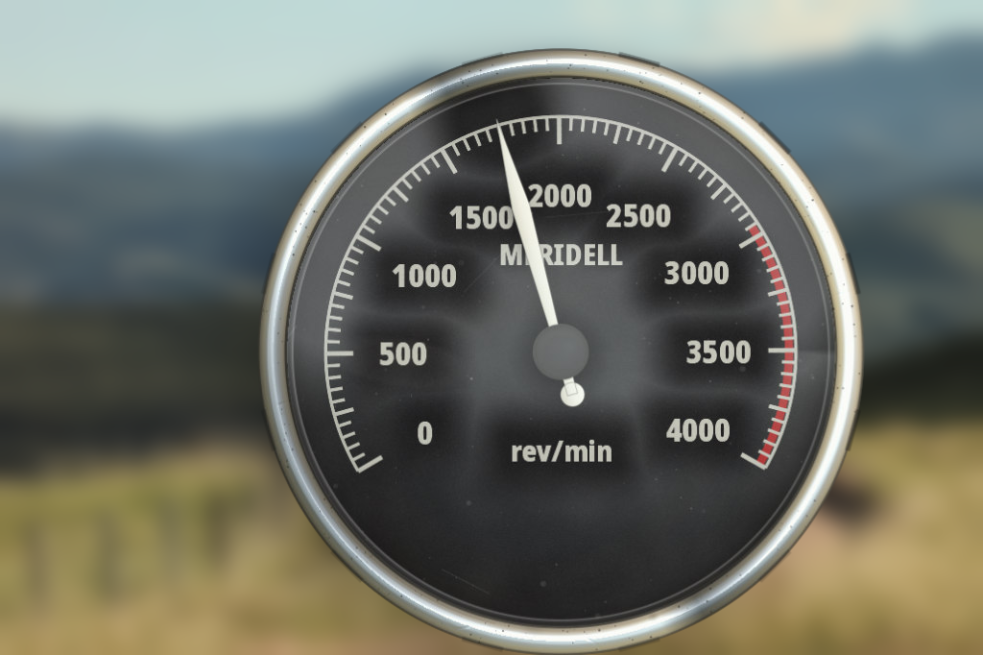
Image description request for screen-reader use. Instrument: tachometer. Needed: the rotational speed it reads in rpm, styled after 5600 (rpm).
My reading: 1750 (rpm)
